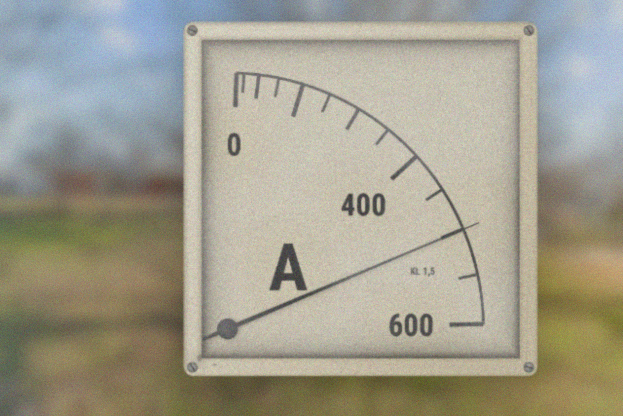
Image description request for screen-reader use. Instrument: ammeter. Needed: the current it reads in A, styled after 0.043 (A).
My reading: 500 (A)
